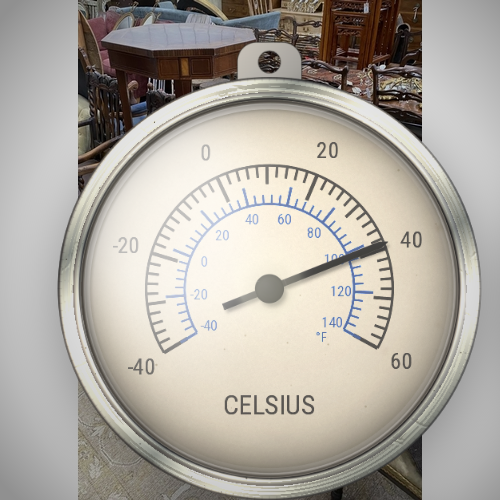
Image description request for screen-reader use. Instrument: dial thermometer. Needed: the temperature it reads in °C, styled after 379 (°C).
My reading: 39 (°C)
